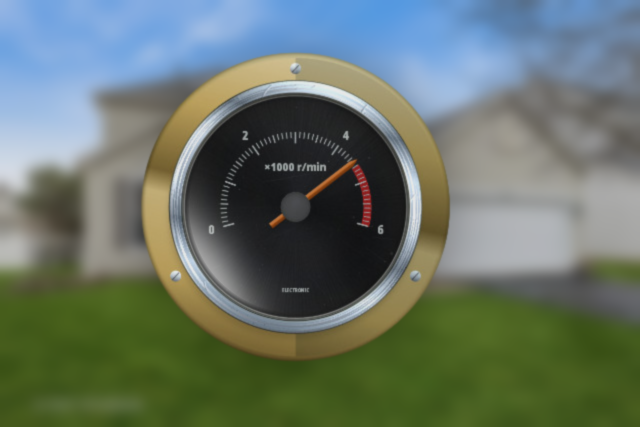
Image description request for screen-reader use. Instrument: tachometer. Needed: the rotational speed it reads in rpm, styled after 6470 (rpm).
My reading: 4500 (rpm)
